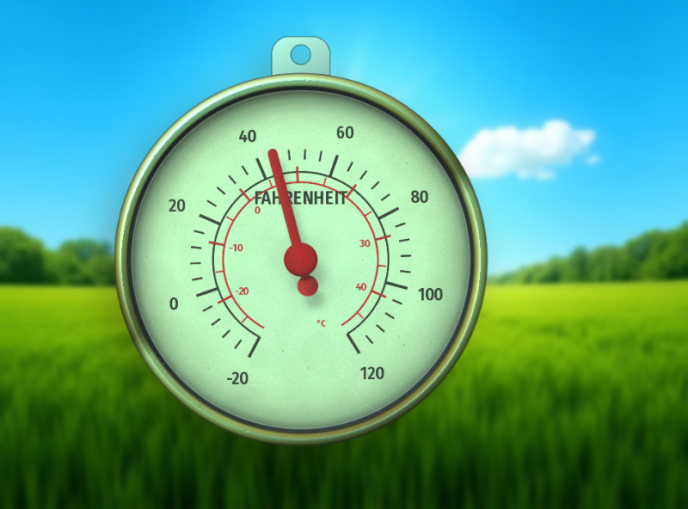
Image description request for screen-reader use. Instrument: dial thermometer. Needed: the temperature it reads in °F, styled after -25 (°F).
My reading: 44 (°F)
